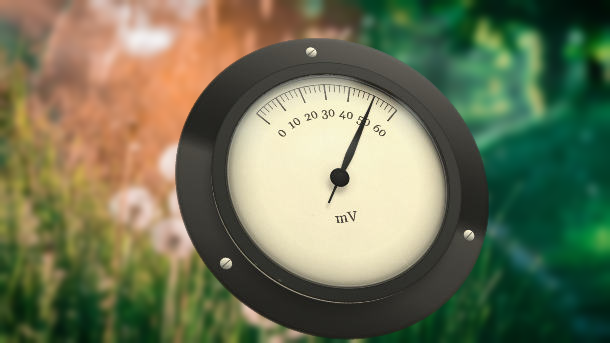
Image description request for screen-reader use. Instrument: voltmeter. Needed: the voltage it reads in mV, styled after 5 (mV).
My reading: 50 (mV)
